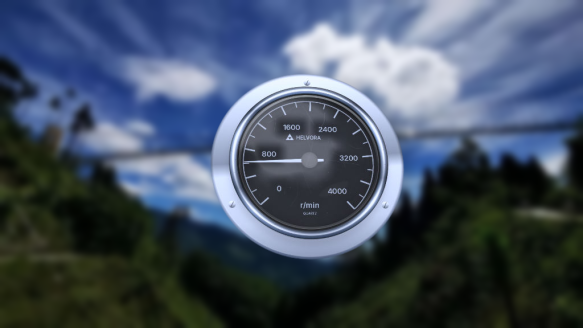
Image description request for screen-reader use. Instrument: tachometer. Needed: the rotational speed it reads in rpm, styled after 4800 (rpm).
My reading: 600 (rpm)
